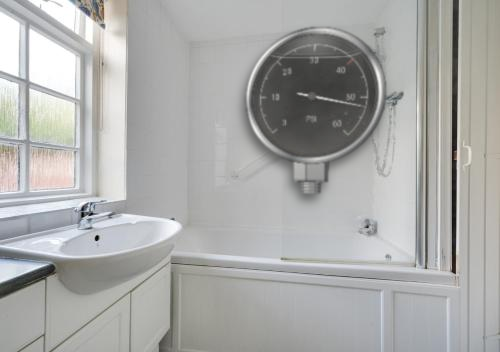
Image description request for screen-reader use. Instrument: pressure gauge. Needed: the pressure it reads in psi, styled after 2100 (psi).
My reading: 52.5 (psi)
